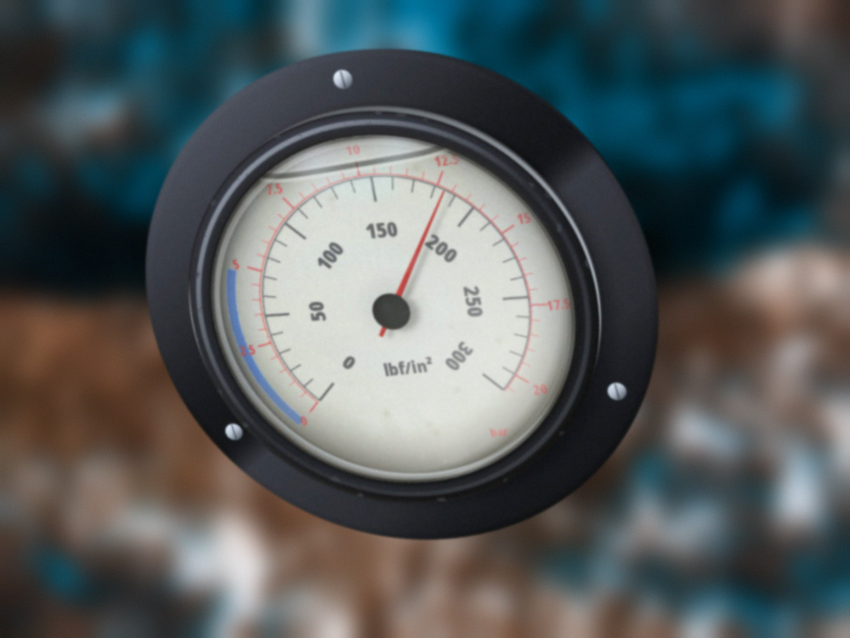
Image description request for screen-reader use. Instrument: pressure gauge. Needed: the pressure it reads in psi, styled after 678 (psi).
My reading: 185 (psi)
